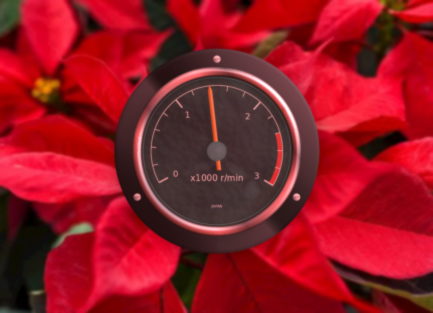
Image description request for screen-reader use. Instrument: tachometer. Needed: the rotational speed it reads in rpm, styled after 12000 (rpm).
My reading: 1400 (rpm)
